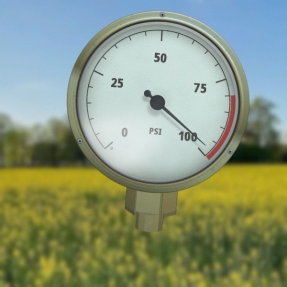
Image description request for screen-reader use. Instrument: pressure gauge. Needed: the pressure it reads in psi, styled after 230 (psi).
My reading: 97.5 (psi)
